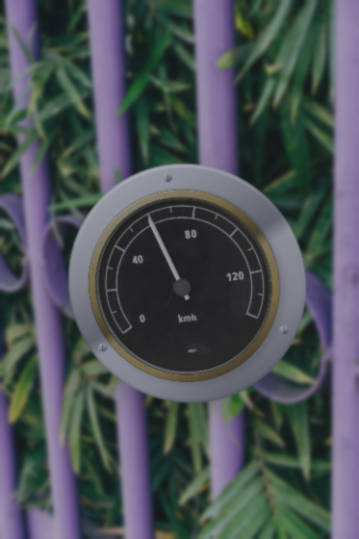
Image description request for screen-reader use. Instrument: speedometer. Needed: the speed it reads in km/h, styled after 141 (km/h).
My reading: 60 (km/h)
